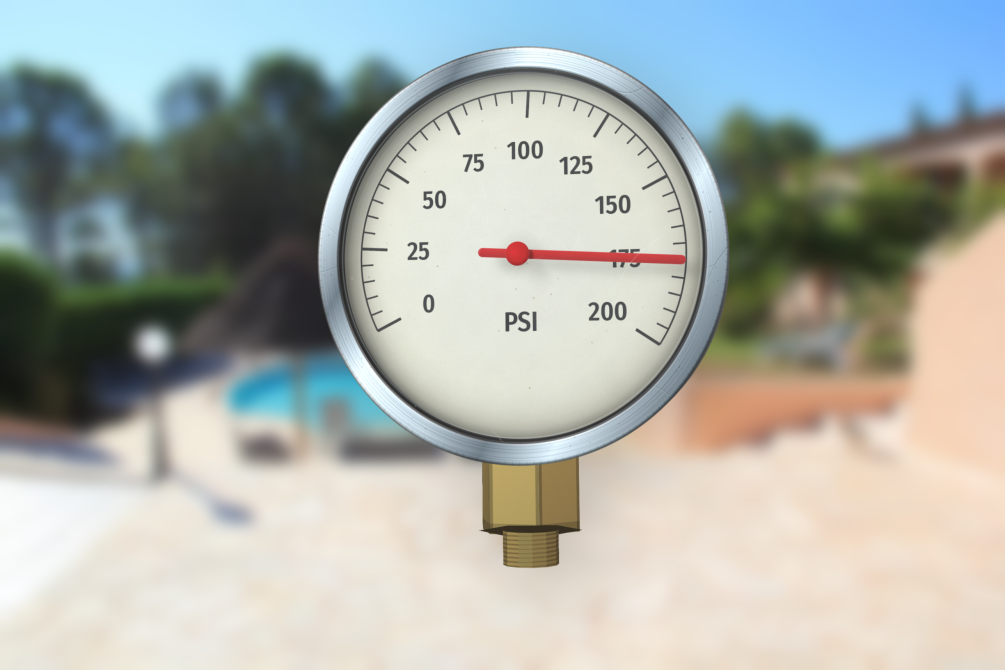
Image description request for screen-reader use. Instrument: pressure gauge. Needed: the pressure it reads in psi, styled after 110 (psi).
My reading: 175 (psi)
